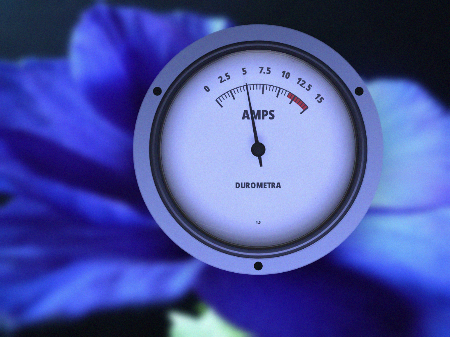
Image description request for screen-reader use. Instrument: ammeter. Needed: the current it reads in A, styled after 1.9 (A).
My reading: 5 (A)
